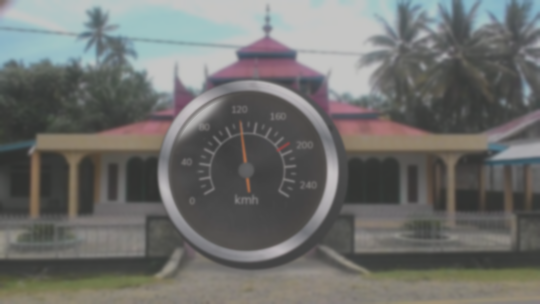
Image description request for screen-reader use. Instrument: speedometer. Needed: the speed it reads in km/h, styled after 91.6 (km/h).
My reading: 120 (km/h)
